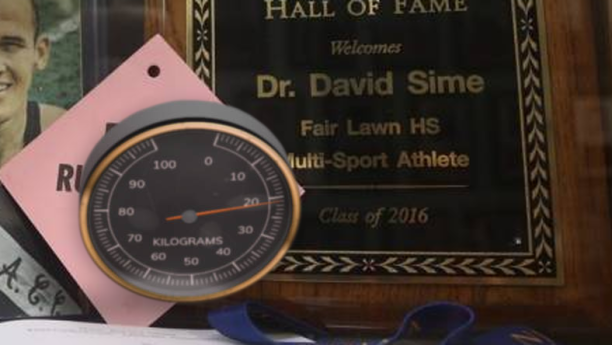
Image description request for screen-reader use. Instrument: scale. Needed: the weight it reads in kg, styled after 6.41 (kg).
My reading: 20 (kg)
